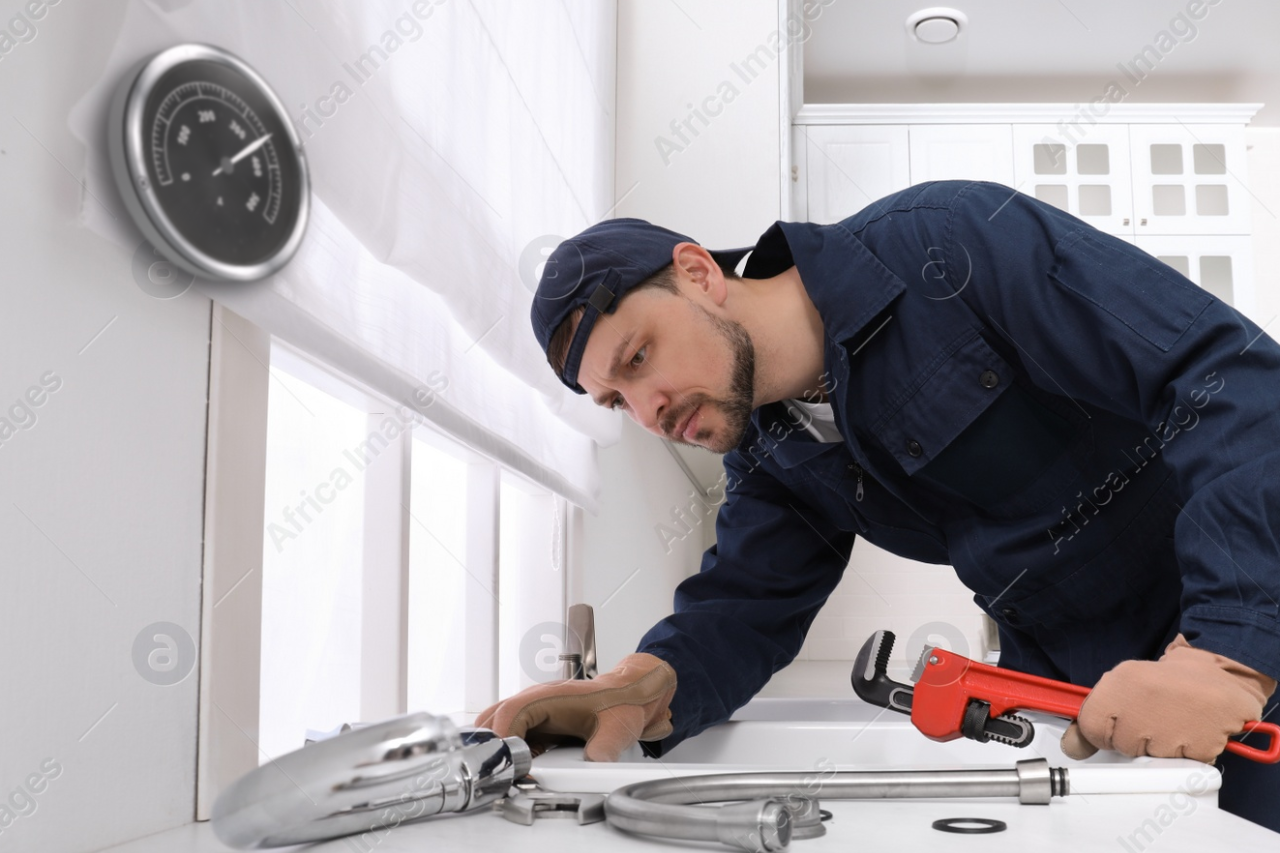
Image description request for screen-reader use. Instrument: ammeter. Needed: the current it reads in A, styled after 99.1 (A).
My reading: 350 (A)
